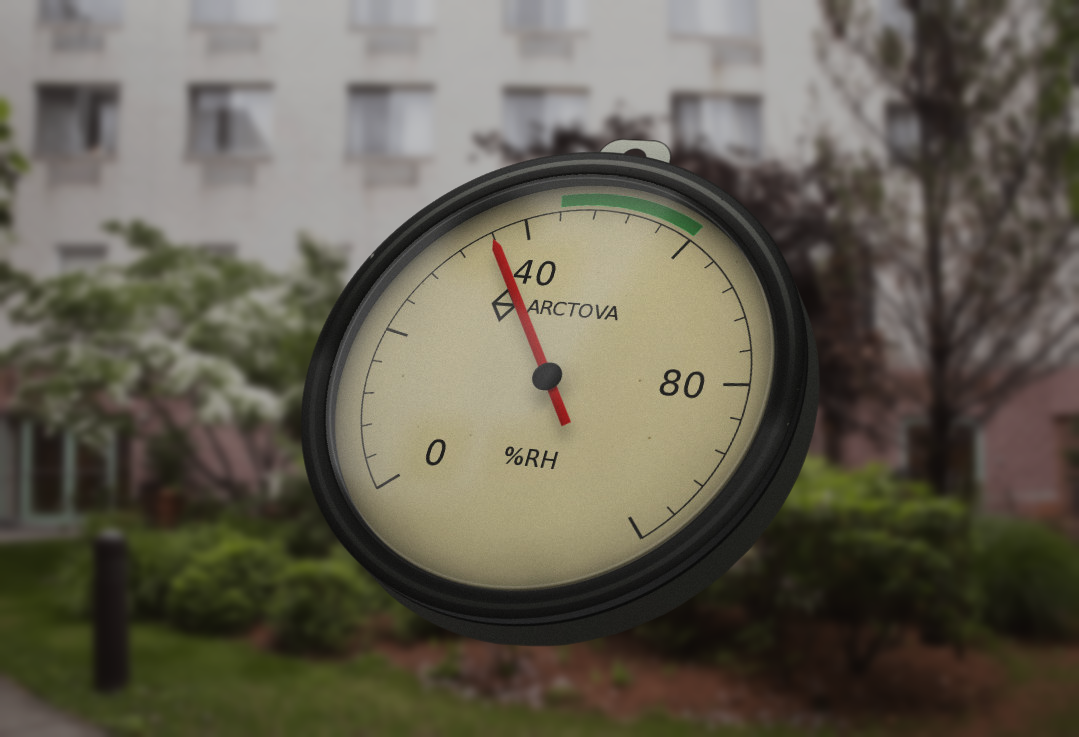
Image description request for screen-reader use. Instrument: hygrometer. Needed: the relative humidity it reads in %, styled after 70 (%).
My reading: 36 (%)
